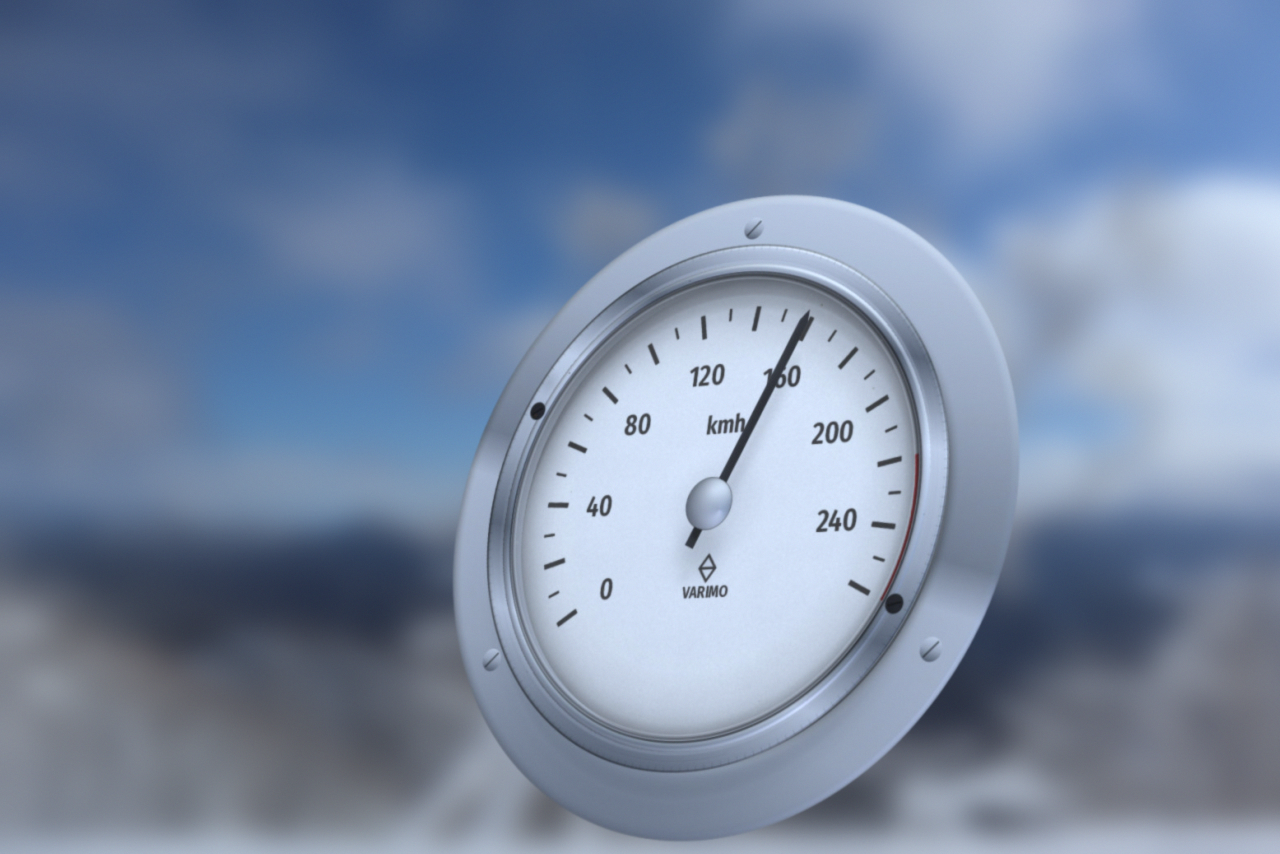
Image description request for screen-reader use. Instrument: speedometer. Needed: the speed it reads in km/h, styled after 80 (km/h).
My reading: 160 (km/h)
